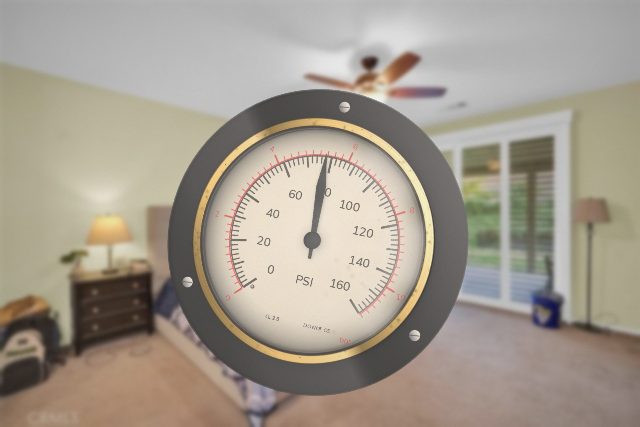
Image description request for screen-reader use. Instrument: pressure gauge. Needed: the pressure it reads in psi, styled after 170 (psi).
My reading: 78 (psi)
